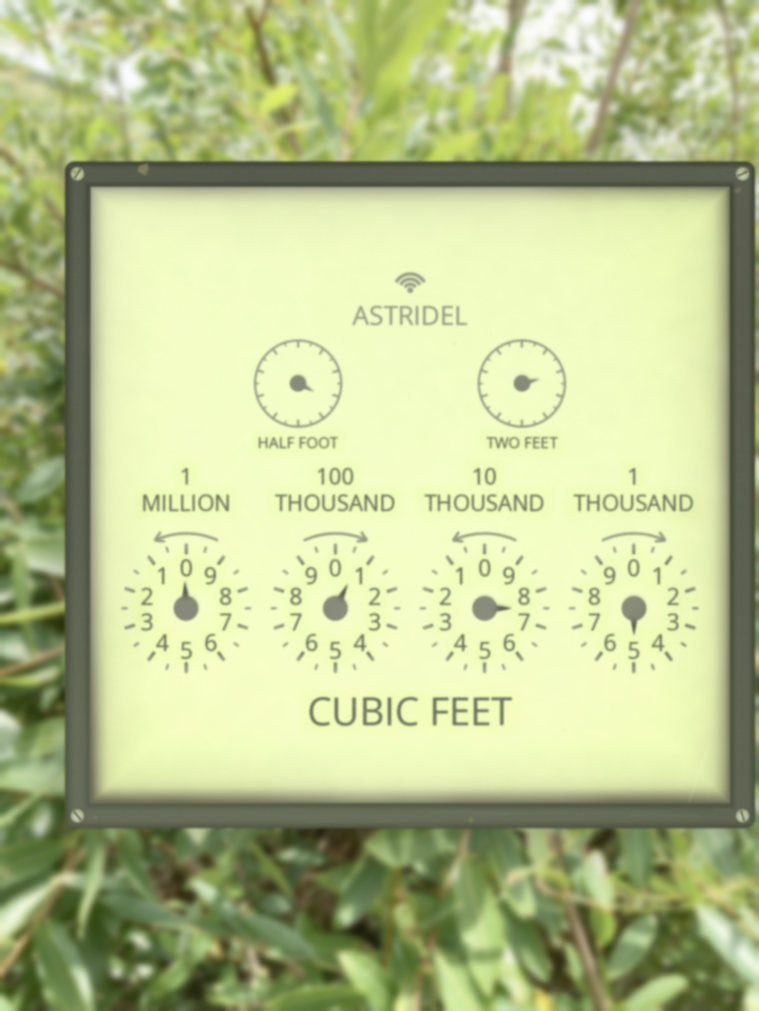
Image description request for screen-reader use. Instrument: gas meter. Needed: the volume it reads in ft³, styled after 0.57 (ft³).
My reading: 7500 (ft³)
